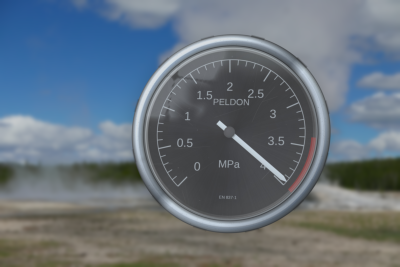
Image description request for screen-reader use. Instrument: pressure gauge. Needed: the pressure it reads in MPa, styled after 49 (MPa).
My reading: 3.95 (MPa)
